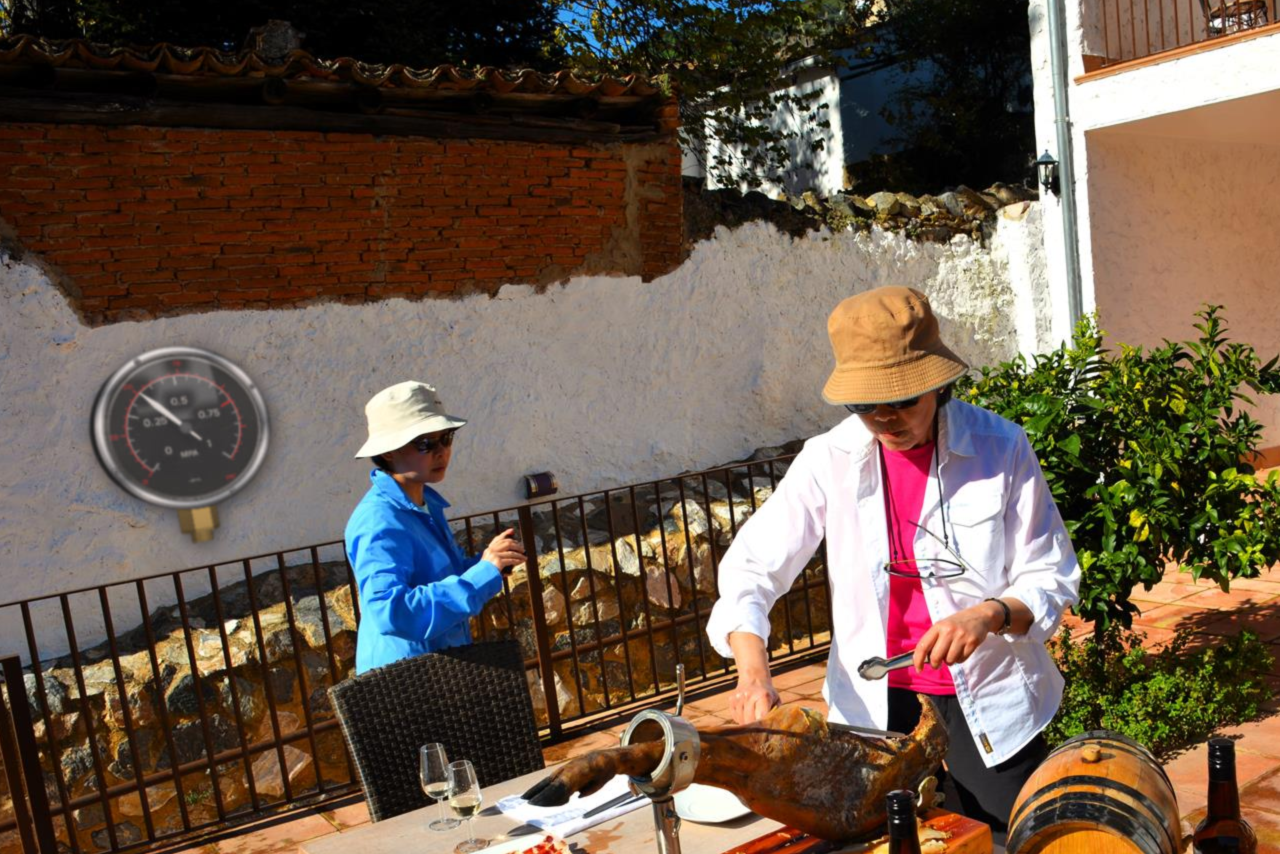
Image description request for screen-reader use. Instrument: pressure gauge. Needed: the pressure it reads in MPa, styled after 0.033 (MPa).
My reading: 0.35 (MPa)
